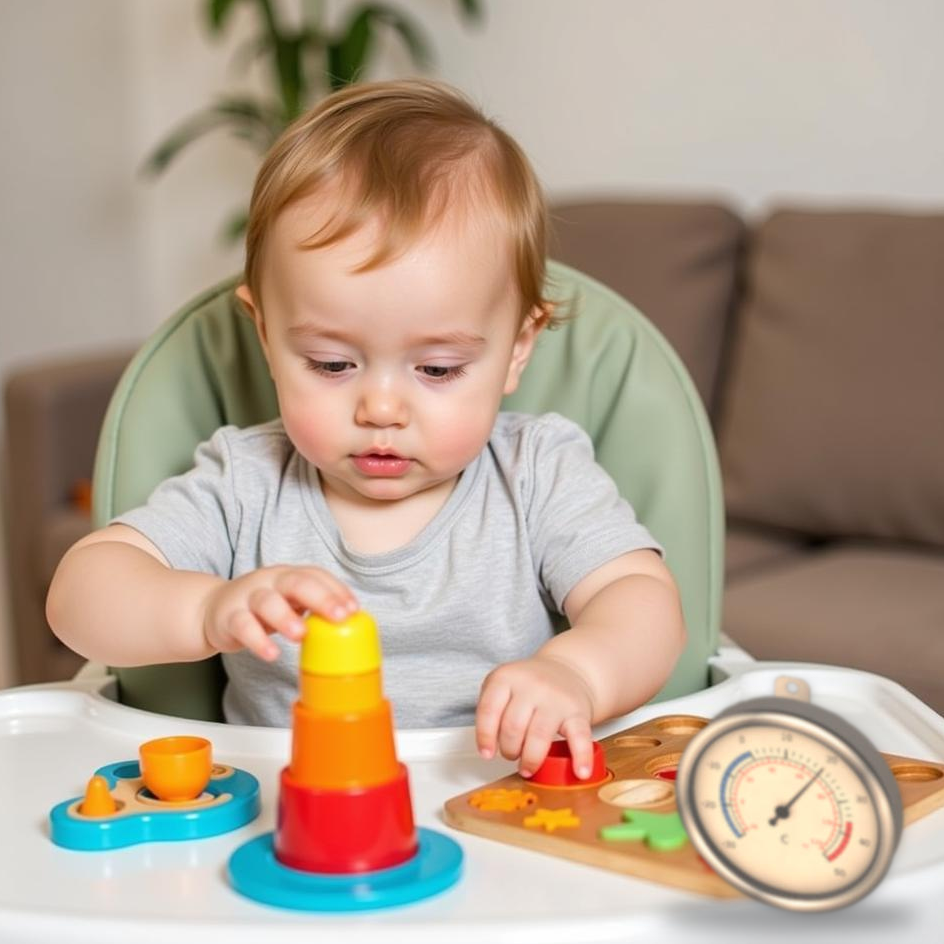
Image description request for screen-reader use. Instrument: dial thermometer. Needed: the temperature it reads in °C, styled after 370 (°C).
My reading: 20 (°C)
